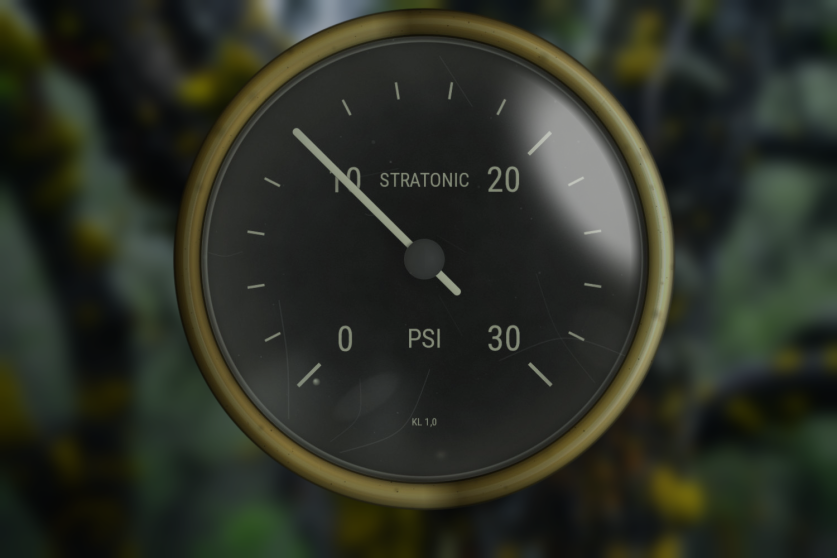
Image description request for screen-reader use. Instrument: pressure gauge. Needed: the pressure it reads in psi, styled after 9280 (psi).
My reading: 10 (psi)
